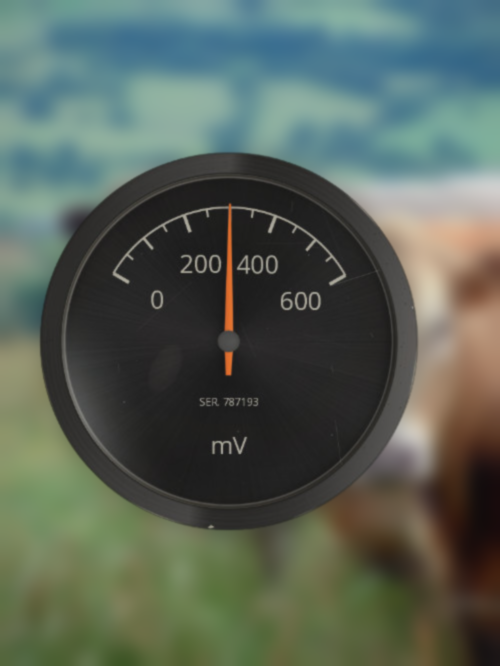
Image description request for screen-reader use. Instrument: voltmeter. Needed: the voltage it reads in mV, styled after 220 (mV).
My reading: 300 (mV)
